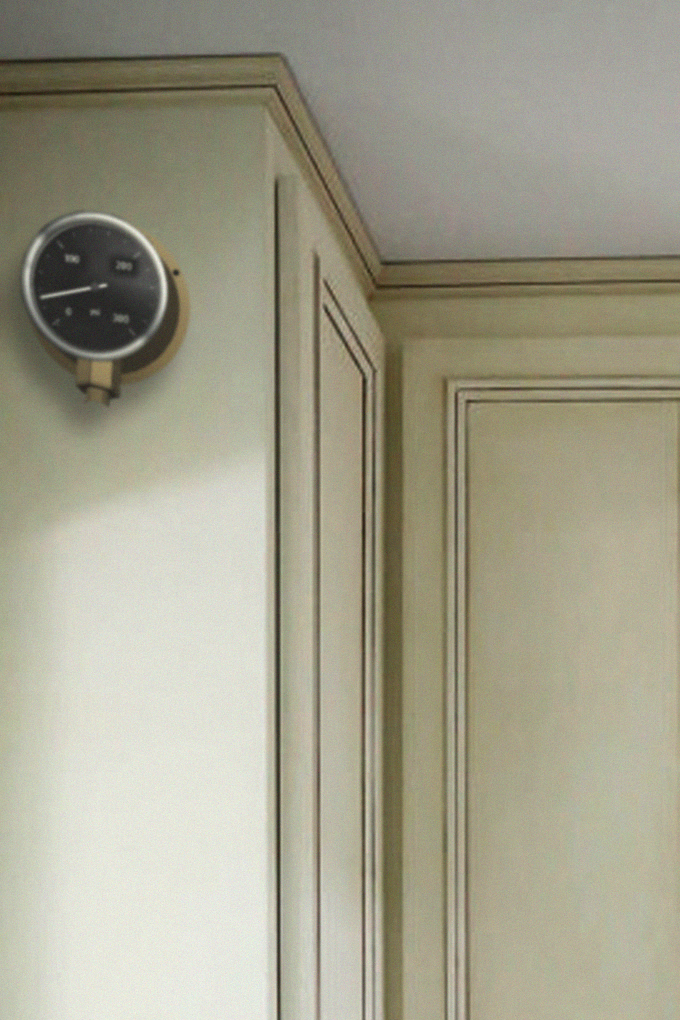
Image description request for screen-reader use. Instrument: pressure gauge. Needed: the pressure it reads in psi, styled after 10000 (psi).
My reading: 30 (psi)
